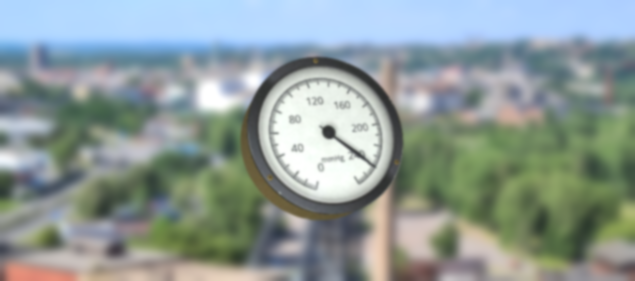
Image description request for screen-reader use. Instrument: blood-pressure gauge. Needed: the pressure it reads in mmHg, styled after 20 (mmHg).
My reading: 240 (mmHg)
